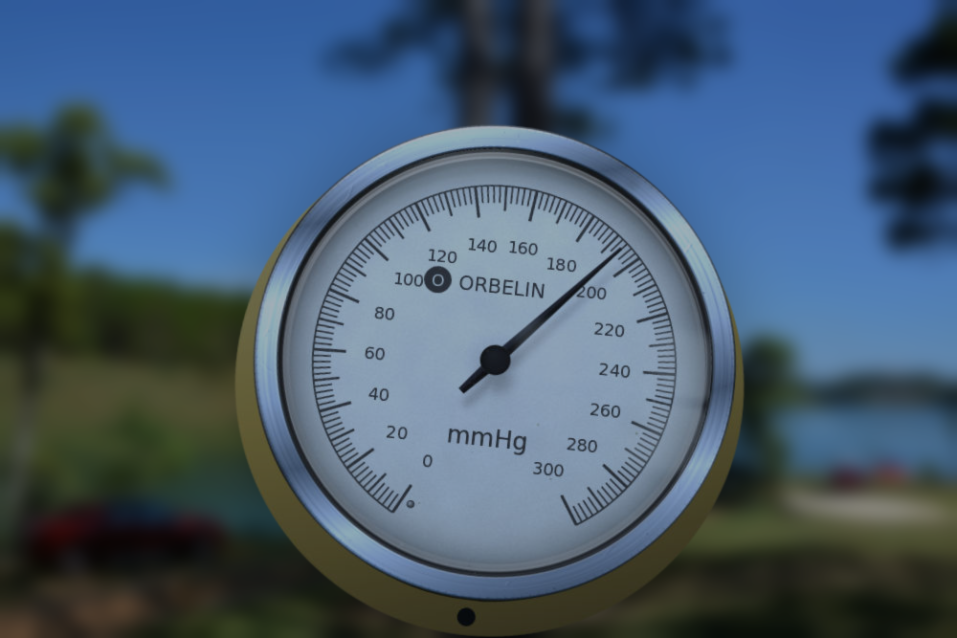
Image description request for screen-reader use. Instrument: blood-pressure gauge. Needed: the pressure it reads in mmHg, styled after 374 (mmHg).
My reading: 194 (mmHg)
